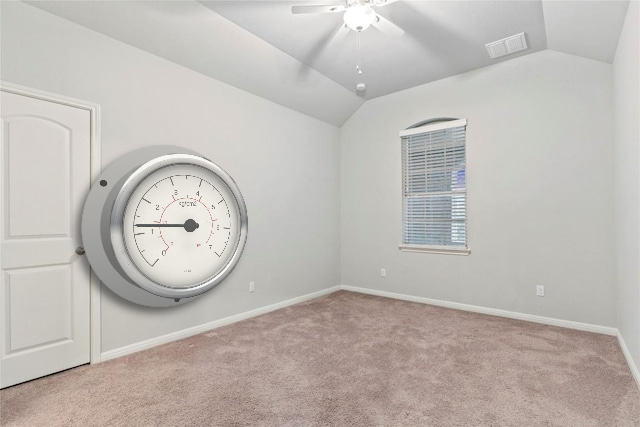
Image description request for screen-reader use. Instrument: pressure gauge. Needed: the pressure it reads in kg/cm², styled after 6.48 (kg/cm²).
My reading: 1.25 (kg/cm²)
